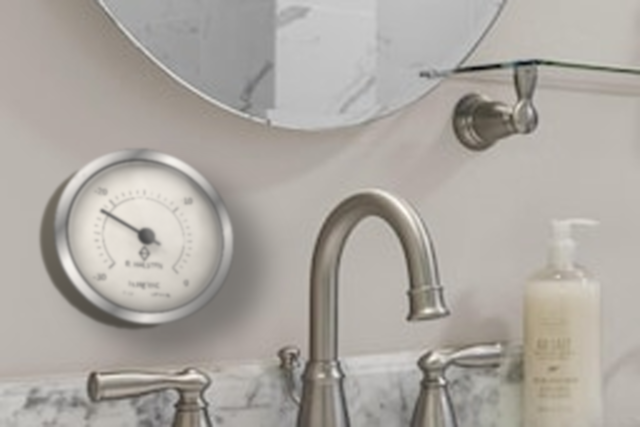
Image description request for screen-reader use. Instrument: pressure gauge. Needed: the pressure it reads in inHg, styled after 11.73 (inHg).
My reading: -22 (inHg)
